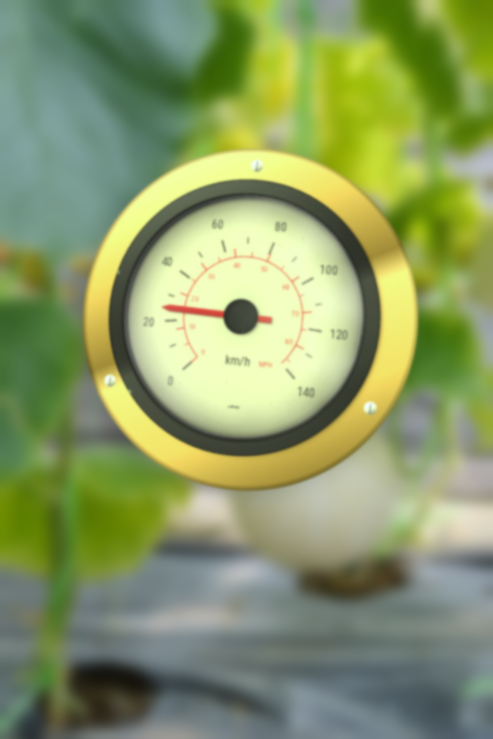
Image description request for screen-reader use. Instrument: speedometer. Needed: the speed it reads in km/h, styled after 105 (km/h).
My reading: 25 (km/h)
